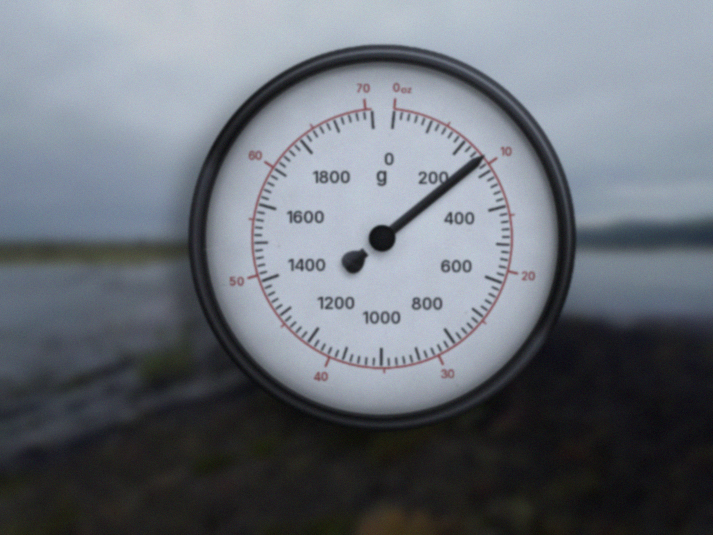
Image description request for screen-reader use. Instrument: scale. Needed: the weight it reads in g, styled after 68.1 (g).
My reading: 260 (g)
